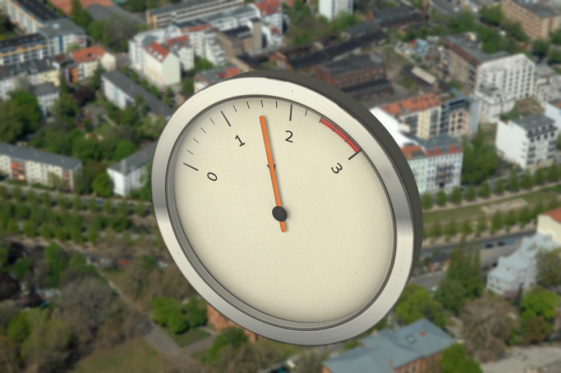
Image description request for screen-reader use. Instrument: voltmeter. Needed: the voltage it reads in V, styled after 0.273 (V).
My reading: 1.6 (V)
